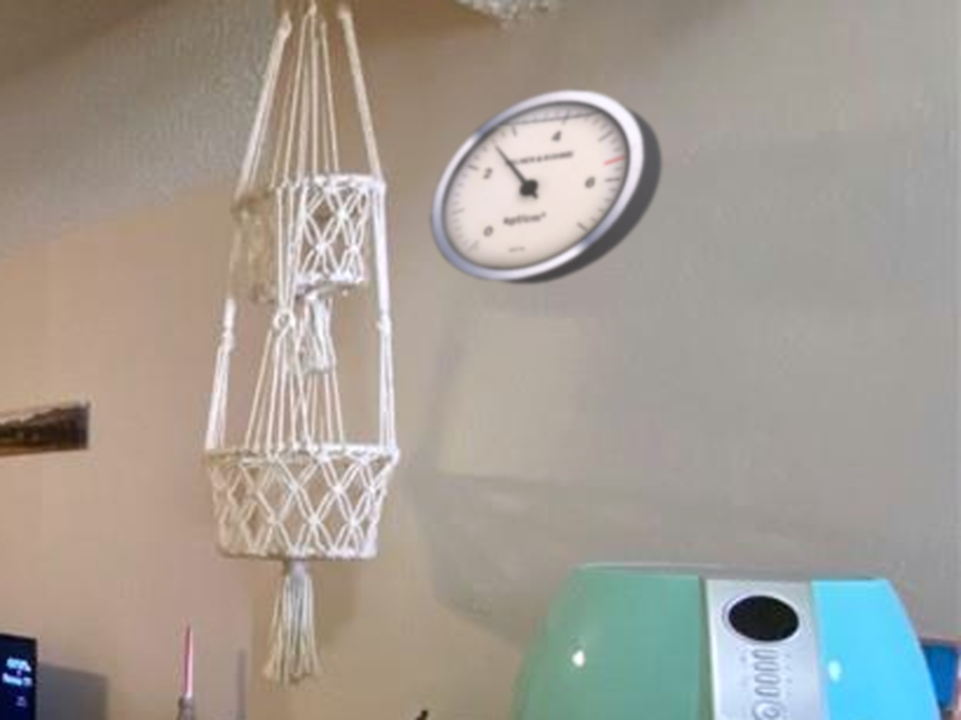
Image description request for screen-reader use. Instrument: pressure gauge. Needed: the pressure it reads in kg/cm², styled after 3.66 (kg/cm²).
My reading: 2.6 (kg/cm²)
